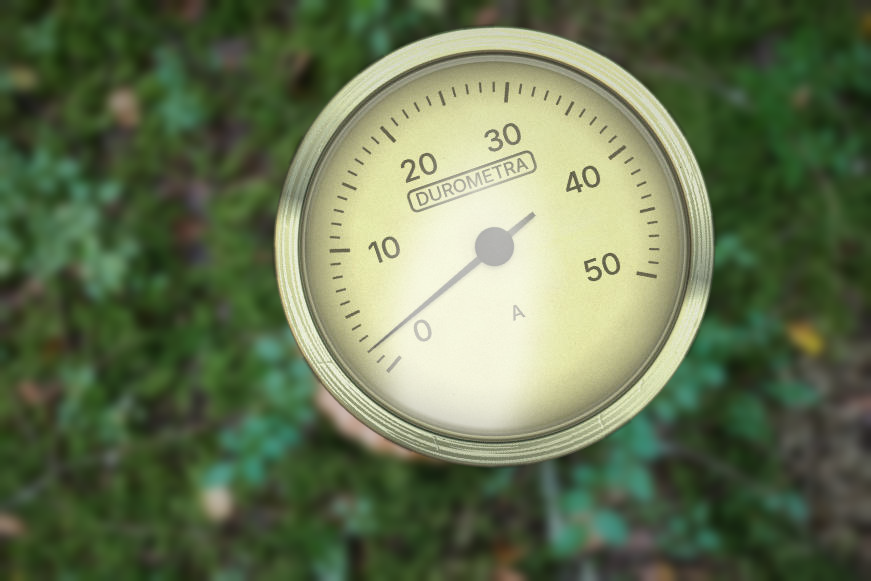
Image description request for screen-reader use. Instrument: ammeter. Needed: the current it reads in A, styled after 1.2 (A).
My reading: 2 (A)
